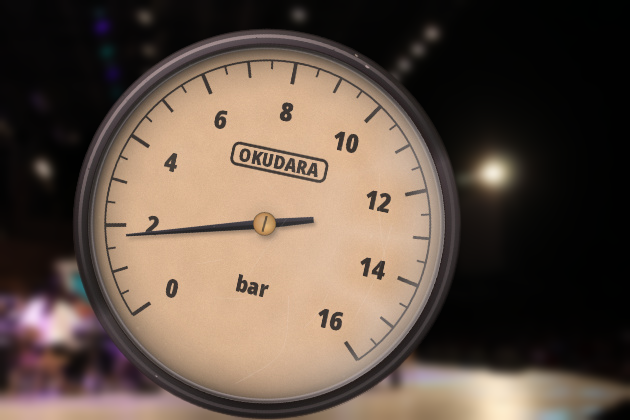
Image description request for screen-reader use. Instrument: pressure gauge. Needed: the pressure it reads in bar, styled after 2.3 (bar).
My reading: 1.75 (bar)
